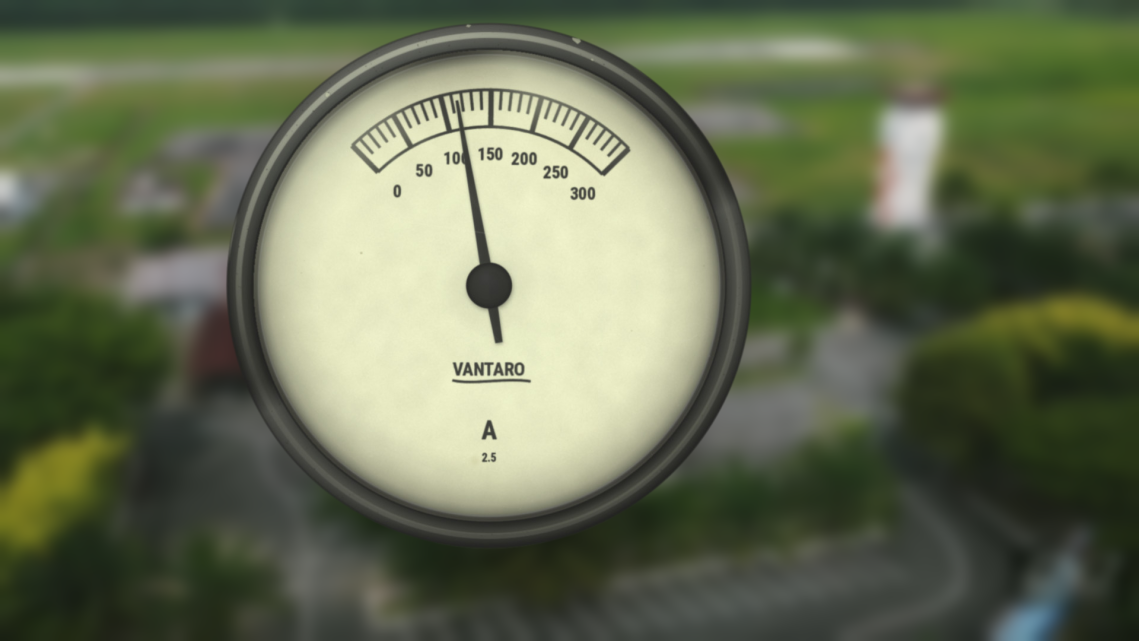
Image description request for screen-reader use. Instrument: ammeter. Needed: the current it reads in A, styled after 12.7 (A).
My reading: 115 (A)
